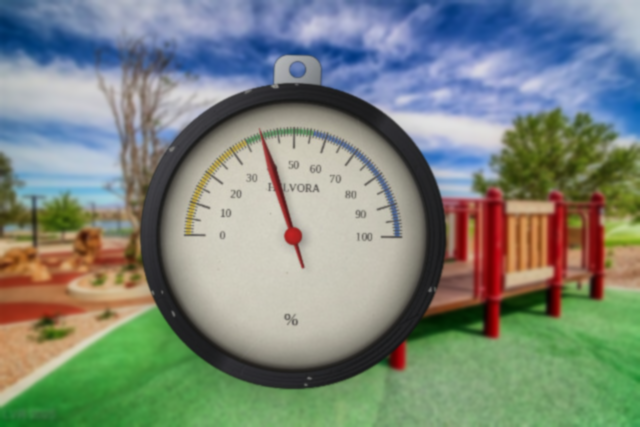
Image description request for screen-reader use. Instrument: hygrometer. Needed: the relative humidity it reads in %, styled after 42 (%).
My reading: 40 (%)
